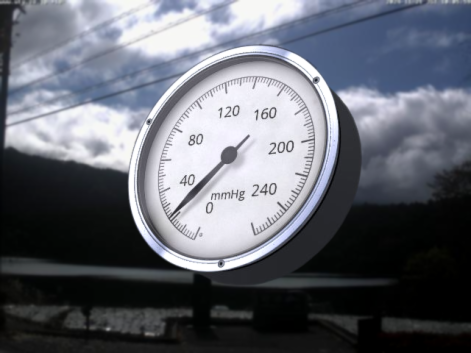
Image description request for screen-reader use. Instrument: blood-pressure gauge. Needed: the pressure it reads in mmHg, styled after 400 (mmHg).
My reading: 20 (mmHg)
